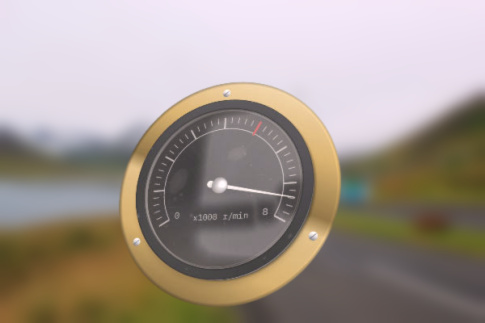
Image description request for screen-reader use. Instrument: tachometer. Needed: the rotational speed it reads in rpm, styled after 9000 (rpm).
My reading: 7400 (rpm)
